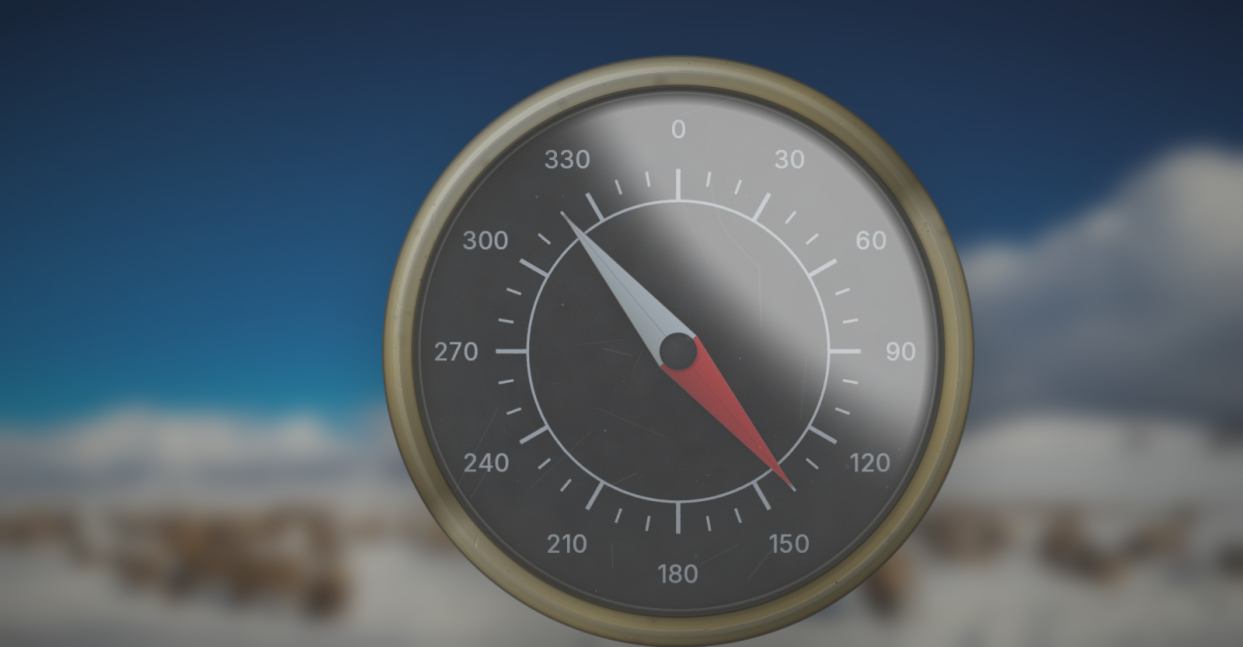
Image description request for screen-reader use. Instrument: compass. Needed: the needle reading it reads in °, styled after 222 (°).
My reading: 140 (°)
